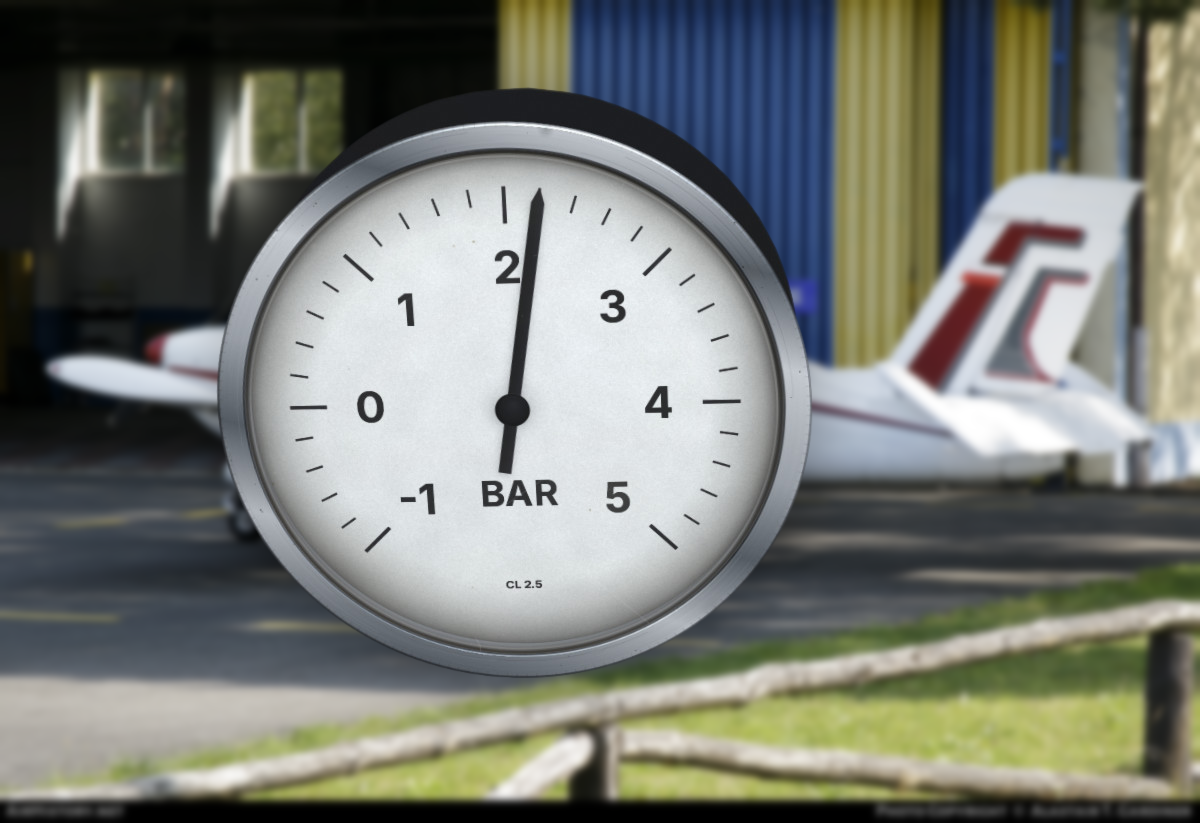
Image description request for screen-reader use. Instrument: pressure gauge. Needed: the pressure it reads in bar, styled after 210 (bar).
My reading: 2.2 (bar)
